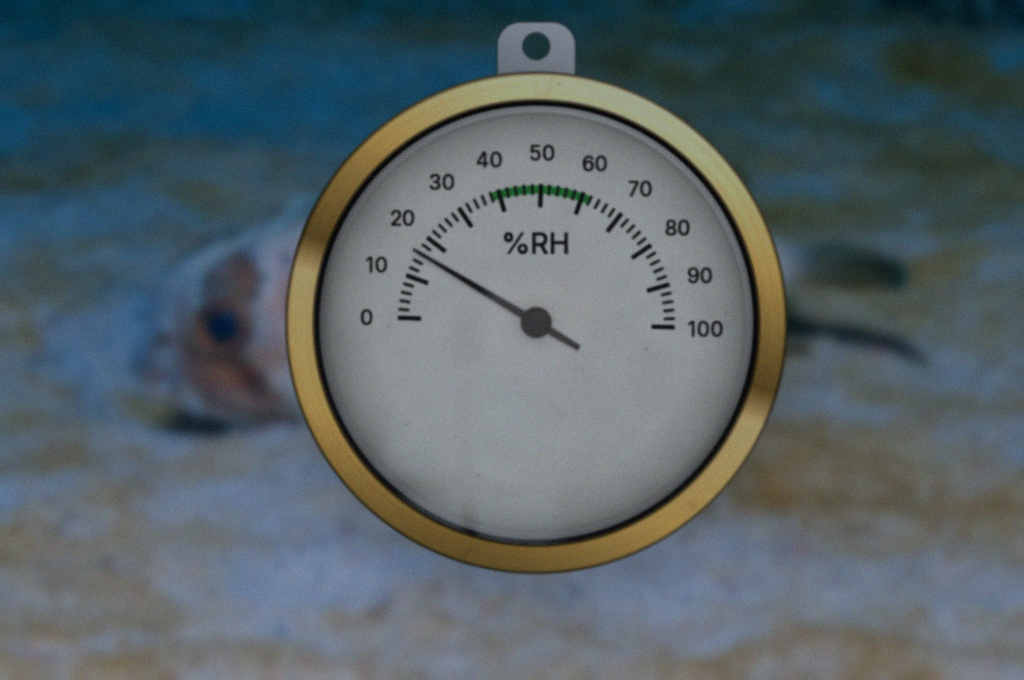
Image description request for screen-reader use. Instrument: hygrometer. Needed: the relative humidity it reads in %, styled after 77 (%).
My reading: 16 (%)
